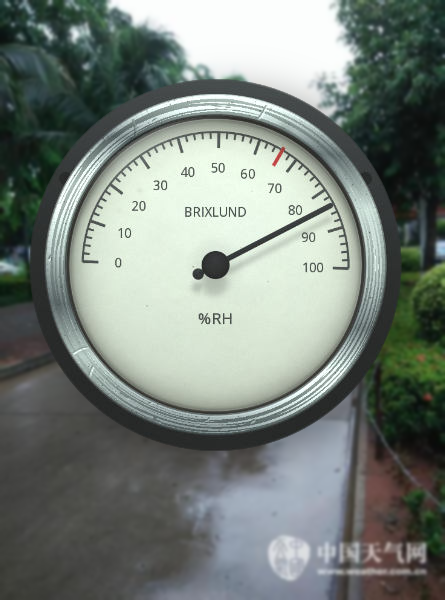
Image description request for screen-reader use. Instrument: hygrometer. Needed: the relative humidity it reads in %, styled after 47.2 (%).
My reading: 84 (%)
